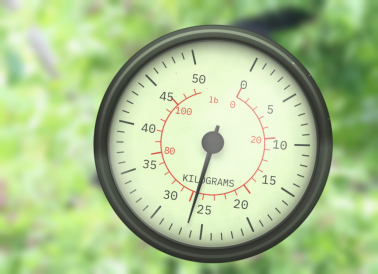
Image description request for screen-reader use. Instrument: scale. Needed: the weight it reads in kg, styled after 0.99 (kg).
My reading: 26.5 (kg)
